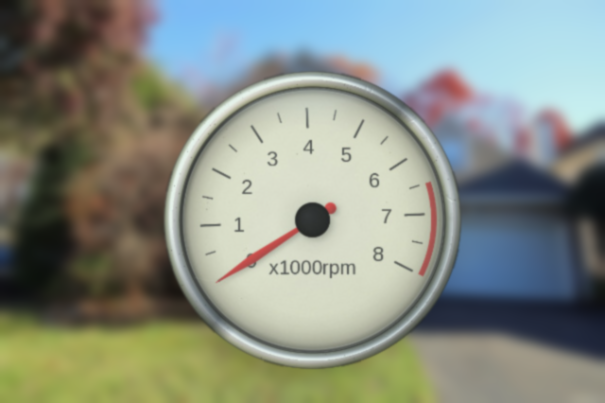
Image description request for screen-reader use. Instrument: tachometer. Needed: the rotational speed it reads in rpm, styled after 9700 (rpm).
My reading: 0 (rpm)
